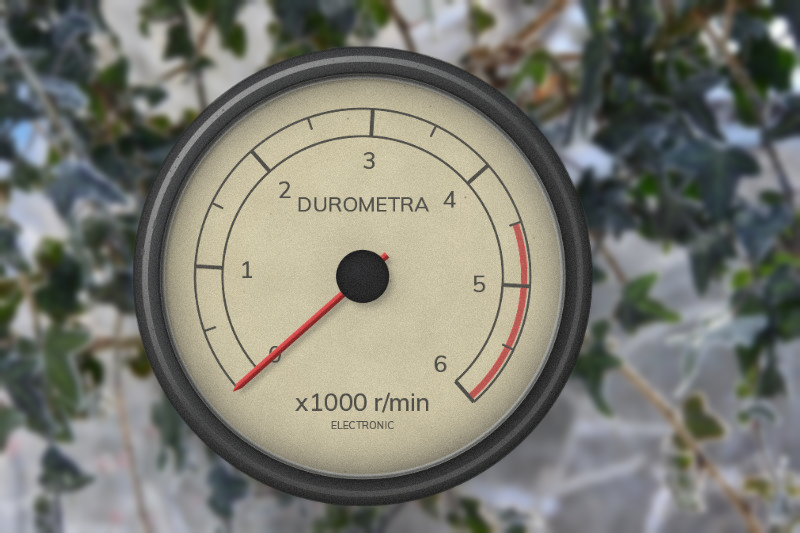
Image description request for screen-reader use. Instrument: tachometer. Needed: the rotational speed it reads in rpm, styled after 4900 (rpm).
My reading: 0 (rpm)
